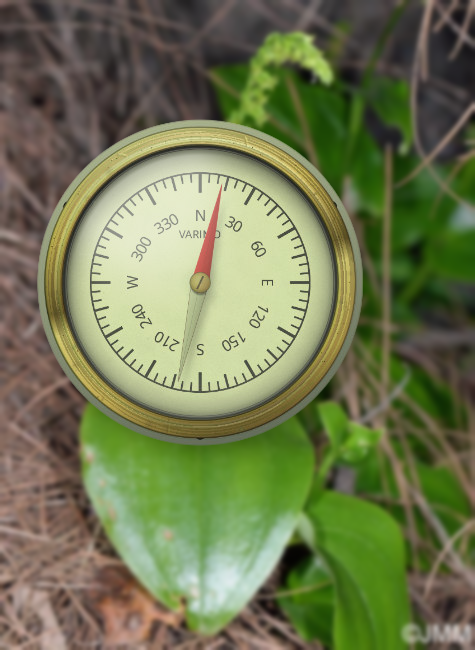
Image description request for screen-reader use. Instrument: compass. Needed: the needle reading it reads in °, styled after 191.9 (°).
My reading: 12.5 (°)
